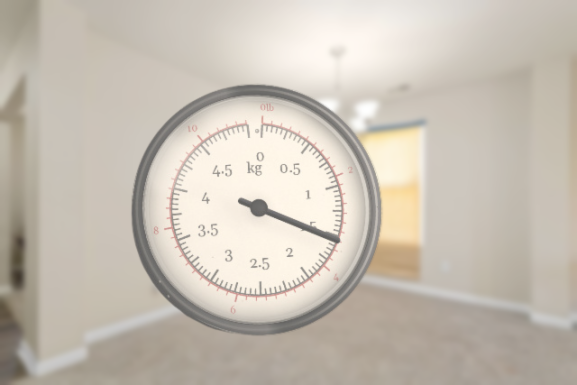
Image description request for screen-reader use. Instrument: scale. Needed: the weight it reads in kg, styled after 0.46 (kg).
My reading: 1.55 (kg)
